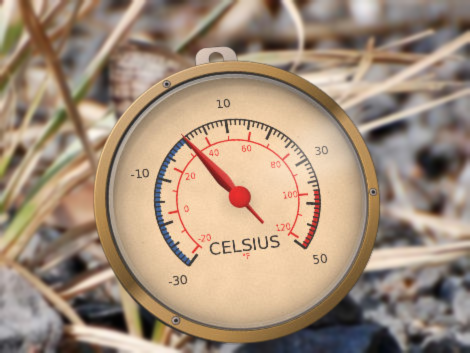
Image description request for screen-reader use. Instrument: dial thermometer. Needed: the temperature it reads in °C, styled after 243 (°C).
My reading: 0 (°C)
